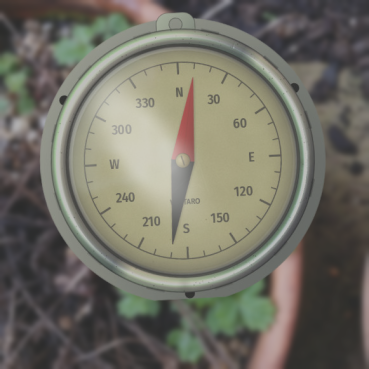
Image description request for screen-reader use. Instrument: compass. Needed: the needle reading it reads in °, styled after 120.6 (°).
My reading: 10 (°)
